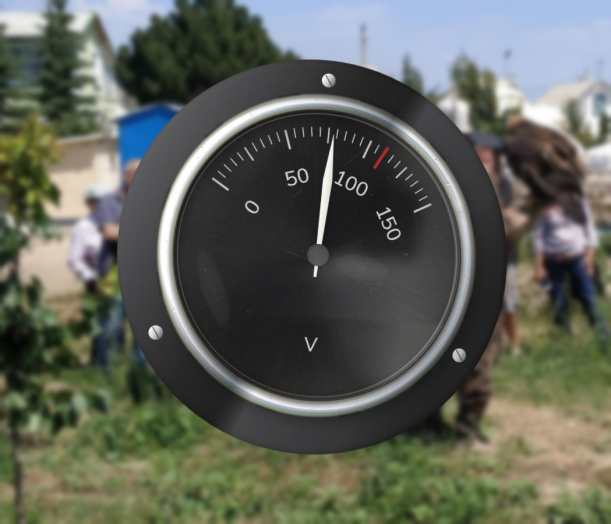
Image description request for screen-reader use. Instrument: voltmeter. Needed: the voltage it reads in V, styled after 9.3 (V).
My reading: 77.5 (V)
